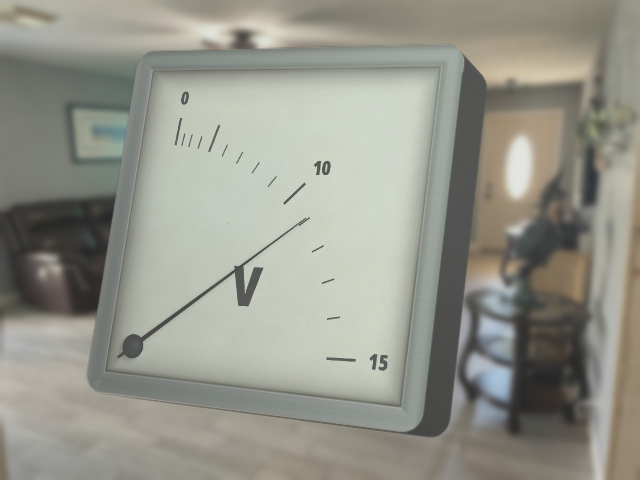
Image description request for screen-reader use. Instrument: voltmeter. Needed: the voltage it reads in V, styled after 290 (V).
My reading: 11 (V)
